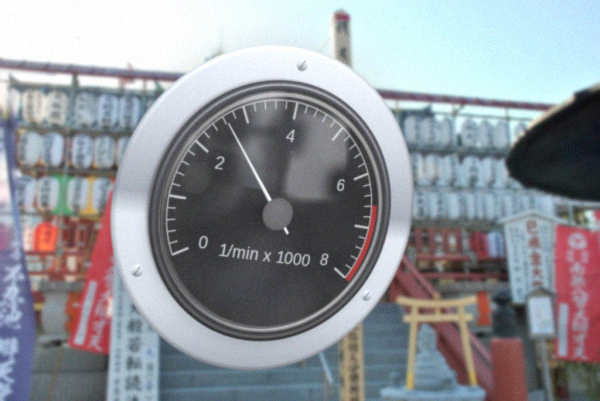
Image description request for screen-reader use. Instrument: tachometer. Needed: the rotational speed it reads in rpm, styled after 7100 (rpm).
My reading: 2600 (rpm)
